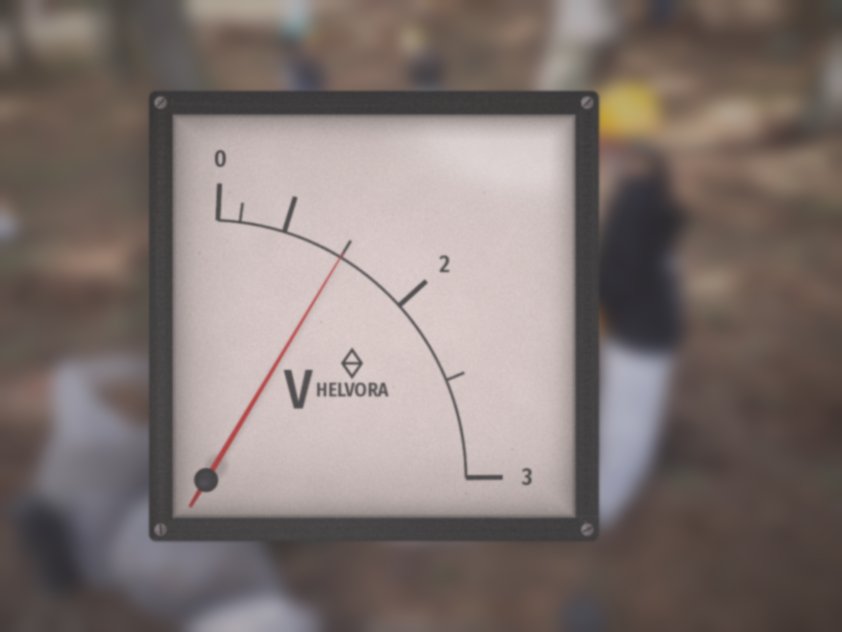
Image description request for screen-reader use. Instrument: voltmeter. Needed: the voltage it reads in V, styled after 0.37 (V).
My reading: 1.5 (V)
